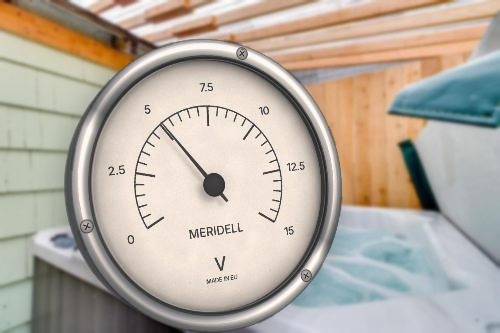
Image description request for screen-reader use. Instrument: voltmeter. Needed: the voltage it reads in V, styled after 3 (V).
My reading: 5 (V)
